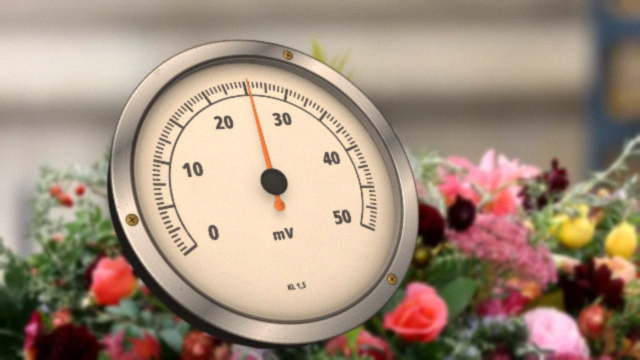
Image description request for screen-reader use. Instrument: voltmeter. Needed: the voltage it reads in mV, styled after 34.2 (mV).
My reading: 25 (mV)
